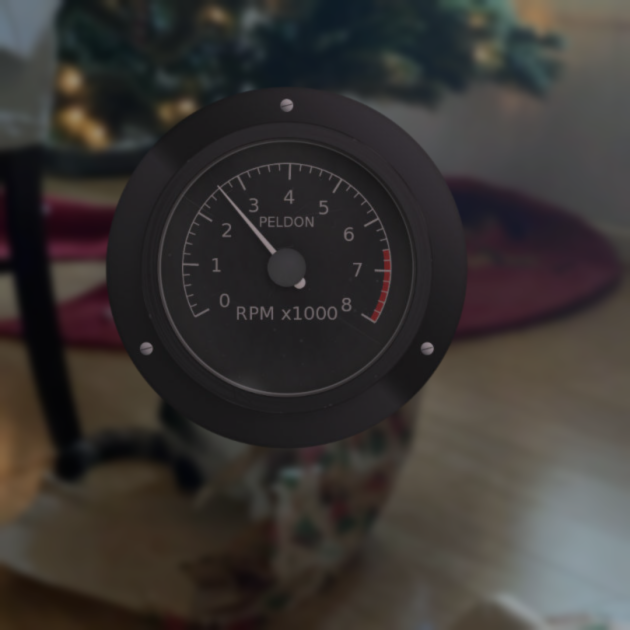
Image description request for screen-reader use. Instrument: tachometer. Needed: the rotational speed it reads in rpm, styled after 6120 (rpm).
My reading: 2600 (rpm)
